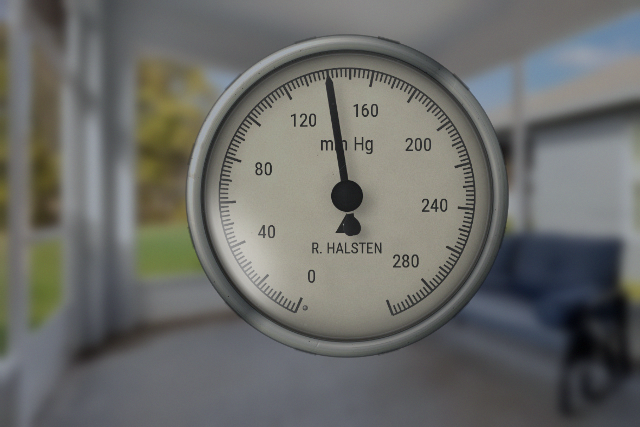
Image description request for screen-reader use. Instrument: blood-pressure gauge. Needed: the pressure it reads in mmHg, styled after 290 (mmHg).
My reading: 140 (mmHg)
